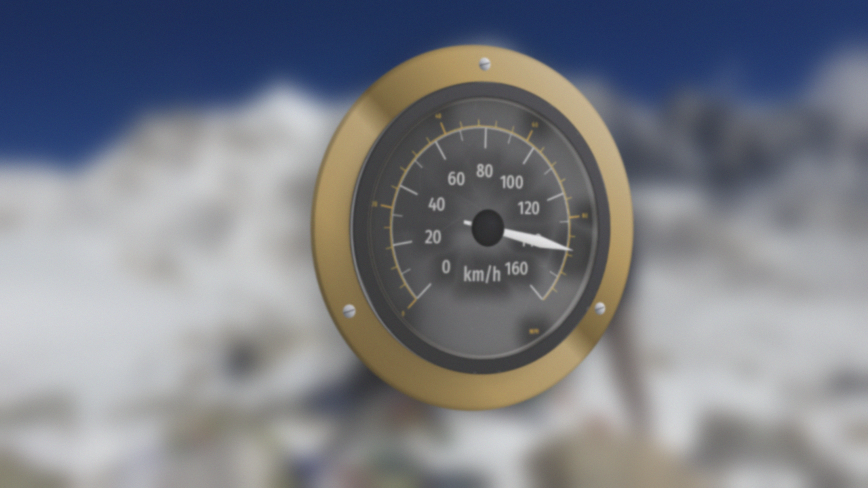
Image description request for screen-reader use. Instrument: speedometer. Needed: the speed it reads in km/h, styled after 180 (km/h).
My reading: 140 (km/h)
